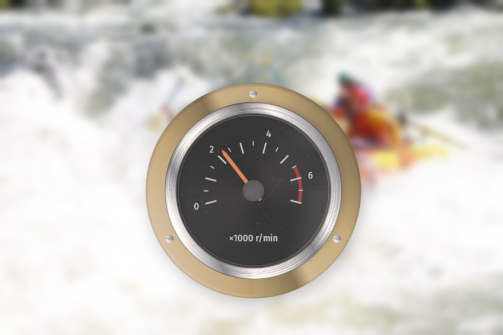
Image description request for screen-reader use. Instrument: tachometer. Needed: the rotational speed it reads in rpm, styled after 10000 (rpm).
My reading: 2250 (rpm)
